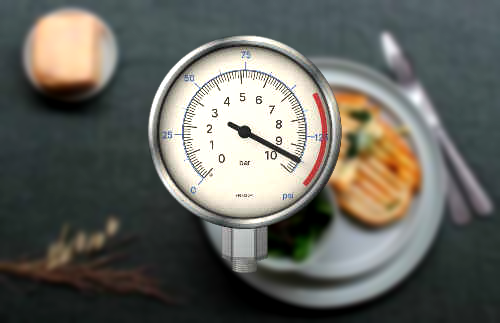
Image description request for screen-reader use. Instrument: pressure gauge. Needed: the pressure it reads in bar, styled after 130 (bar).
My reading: 9.5 (bar)
